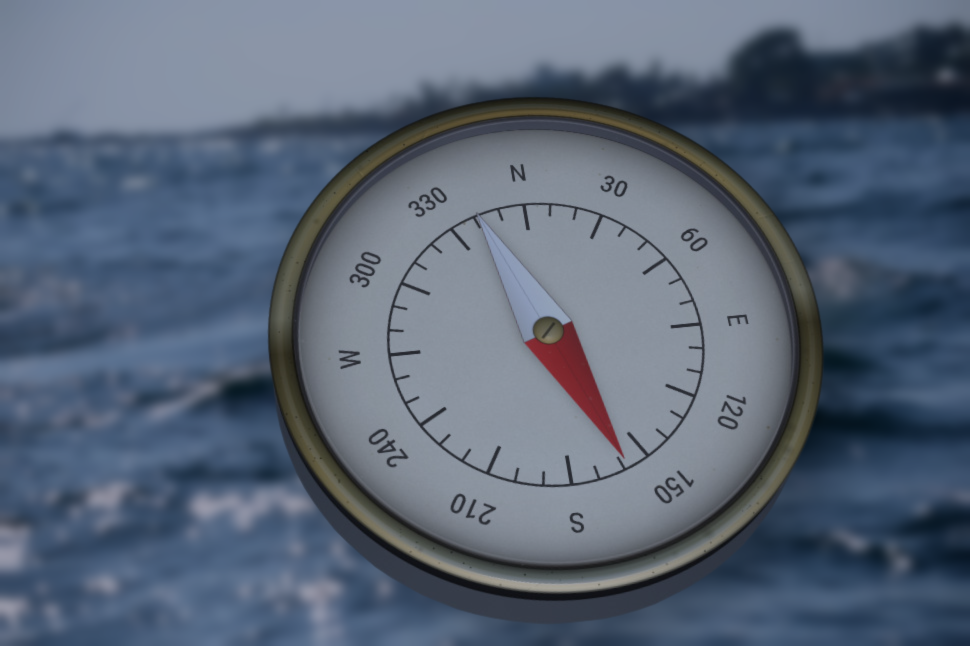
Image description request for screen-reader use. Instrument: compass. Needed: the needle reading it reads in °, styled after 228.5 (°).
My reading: 160 (°)
